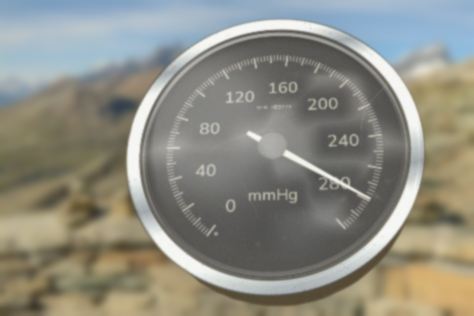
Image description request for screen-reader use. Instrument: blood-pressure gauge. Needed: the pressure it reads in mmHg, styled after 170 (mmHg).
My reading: 280 (mmHg)
